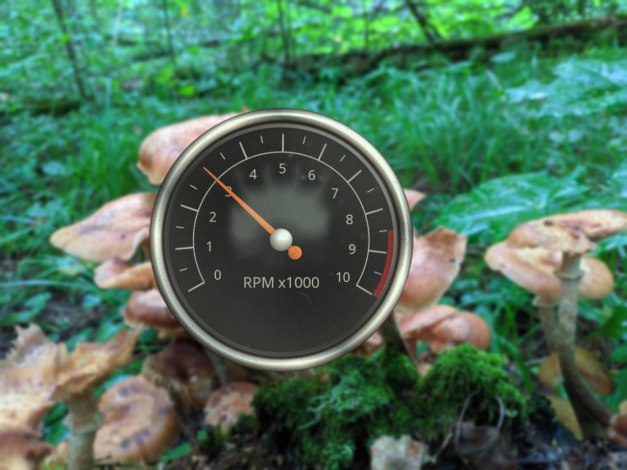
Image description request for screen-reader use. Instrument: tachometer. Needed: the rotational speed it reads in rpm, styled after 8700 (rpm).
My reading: 3000 (rpm)
